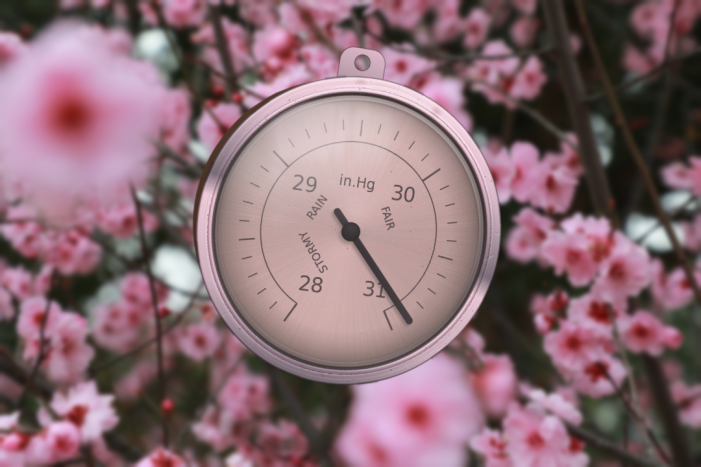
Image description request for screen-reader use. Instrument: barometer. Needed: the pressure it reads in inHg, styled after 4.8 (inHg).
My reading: 30.9 (inHg)
